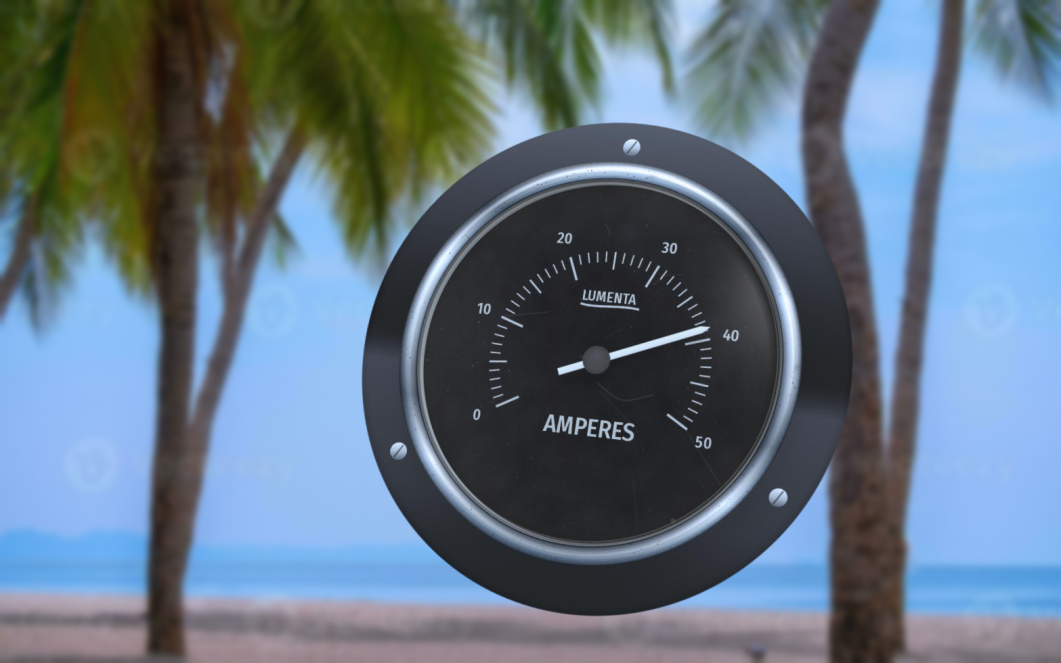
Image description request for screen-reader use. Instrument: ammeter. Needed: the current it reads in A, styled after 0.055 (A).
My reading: 39 (A)
